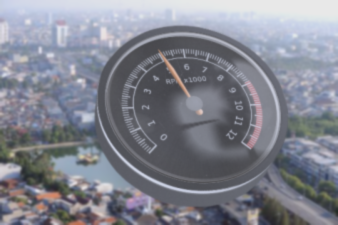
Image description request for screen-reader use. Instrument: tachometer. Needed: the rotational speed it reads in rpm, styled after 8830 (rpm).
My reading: 5000 (rpm)
